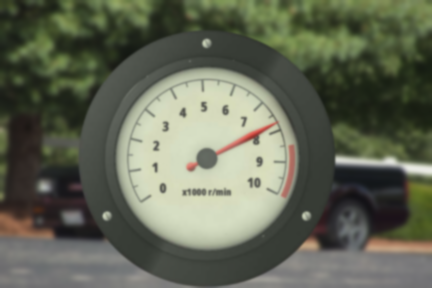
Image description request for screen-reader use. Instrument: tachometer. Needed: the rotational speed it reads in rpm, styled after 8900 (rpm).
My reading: 7750 (rpm)
